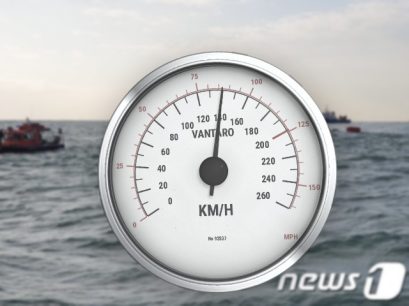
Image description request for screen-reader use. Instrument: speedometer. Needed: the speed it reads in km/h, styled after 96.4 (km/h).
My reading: 140 (km/h)
